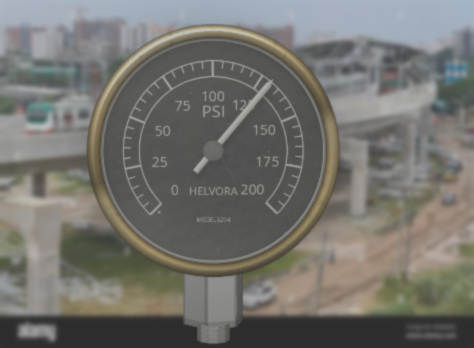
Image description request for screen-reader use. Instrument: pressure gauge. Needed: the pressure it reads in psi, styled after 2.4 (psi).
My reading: 130 (psi)
